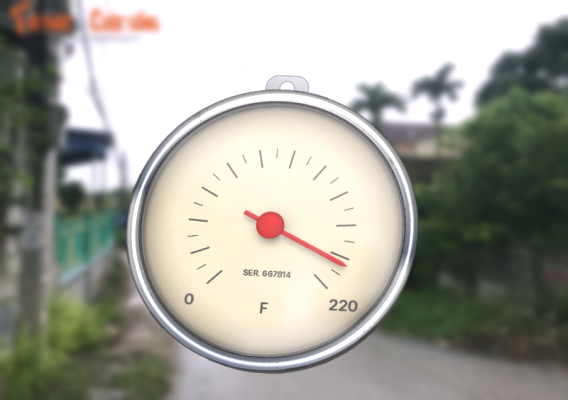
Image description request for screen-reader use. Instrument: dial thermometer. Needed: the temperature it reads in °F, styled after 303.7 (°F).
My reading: 205 (°F)
